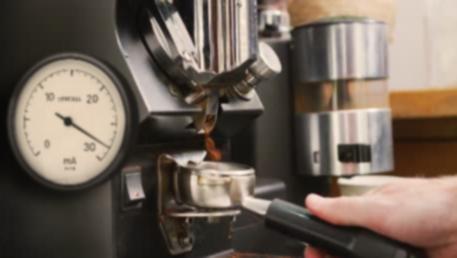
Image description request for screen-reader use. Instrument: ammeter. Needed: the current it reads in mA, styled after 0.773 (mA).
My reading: 28 (mA)
